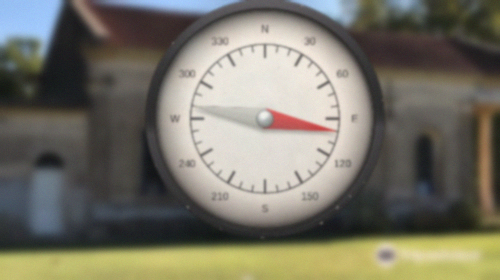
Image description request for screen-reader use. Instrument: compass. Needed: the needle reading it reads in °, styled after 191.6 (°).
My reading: 100 (°)
